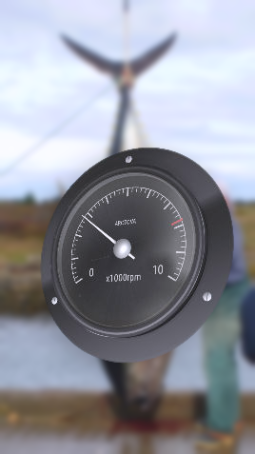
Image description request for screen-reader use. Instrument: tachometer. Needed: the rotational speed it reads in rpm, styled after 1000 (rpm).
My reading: 2800 (rpm)
